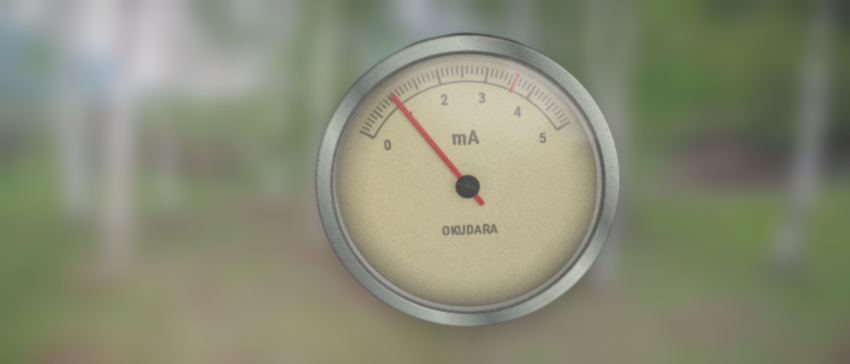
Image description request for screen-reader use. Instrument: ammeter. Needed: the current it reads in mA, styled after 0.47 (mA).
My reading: 1 (mA)
